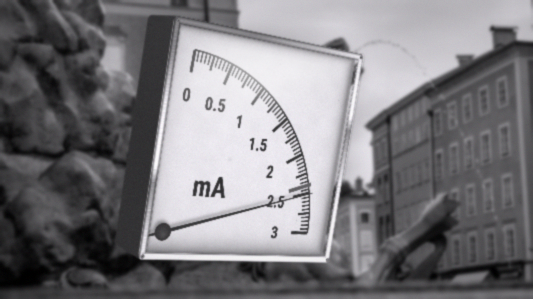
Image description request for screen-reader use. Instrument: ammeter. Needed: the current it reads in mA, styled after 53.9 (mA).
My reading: 2.5 (mA)
